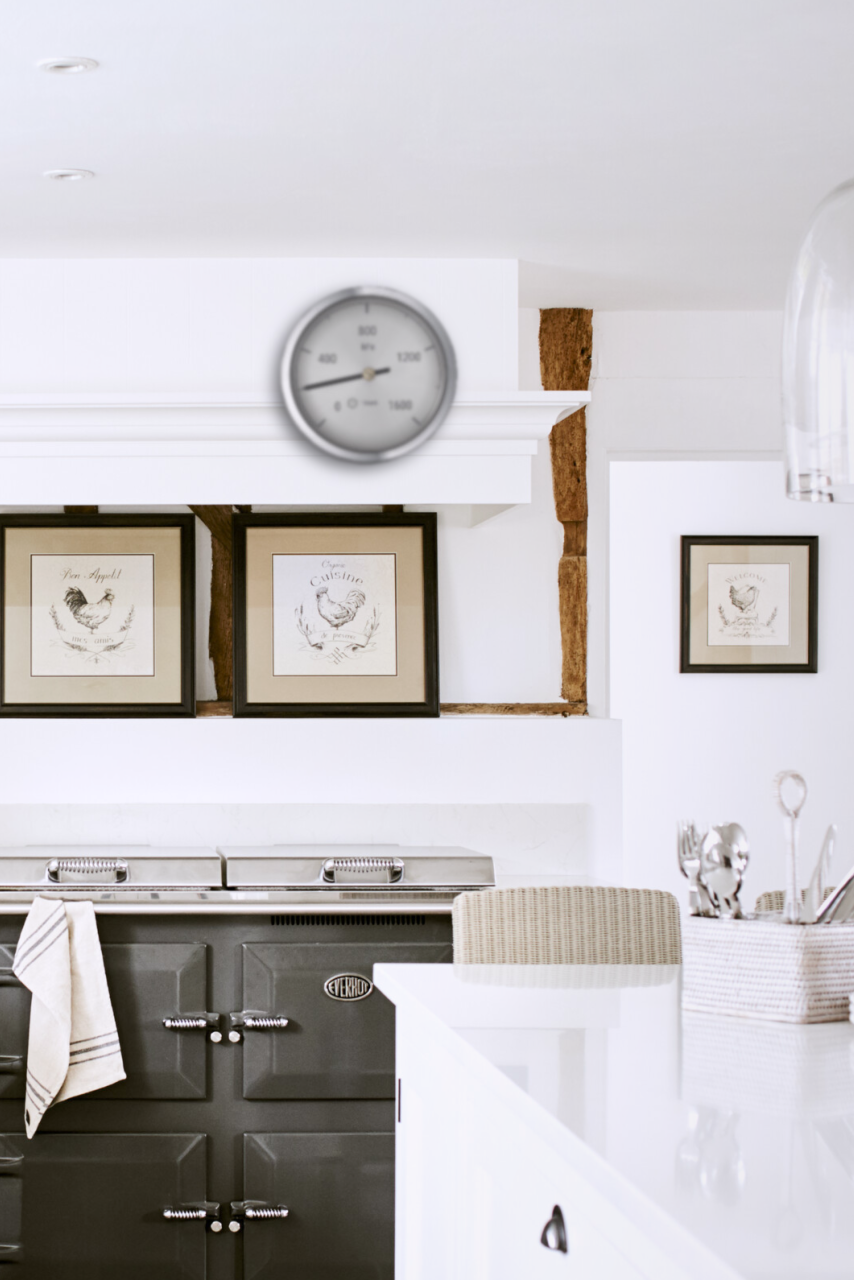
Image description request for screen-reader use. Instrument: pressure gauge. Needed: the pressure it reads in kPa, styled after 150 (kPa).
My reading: 200 (kPa)
